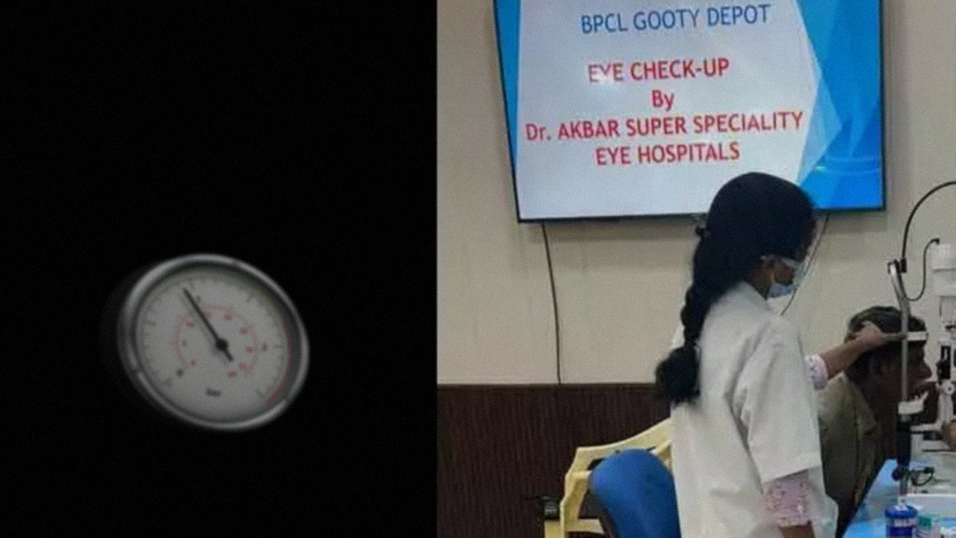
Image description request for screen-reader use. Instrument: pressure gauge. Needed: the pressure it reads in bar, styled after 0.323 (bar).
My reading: 0.9 (bar)
